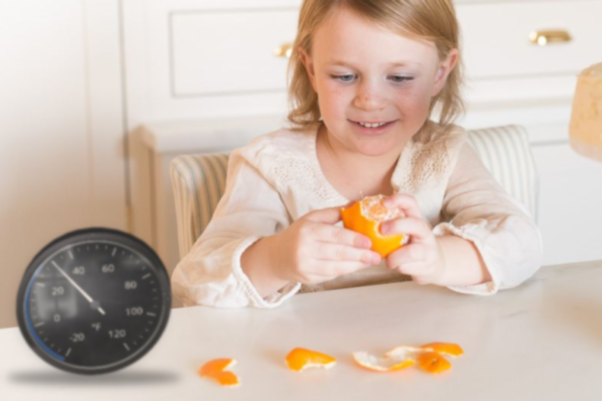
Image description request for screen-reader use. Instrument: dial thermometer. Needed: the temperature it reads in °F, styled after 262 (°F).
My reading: 32 (°F)
